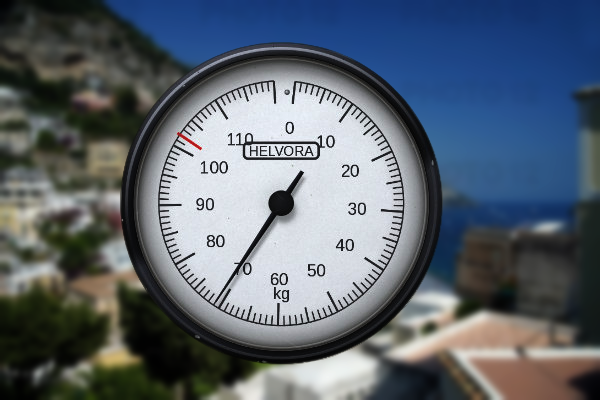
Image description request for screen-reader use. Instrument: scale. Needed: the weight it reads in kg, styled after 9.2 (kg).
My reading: 71 (kg)
